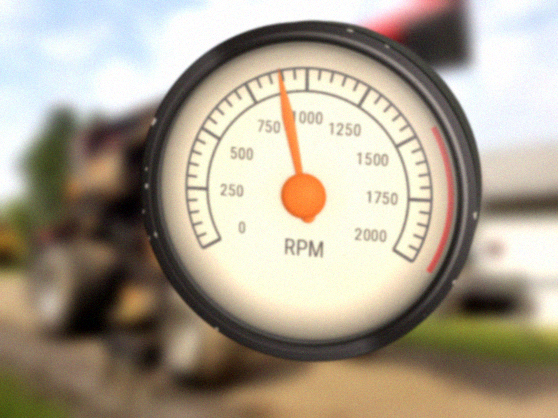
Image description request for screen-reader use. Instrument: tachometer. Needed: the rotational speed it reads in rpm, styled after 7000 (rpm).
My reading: 900 (rpm)
